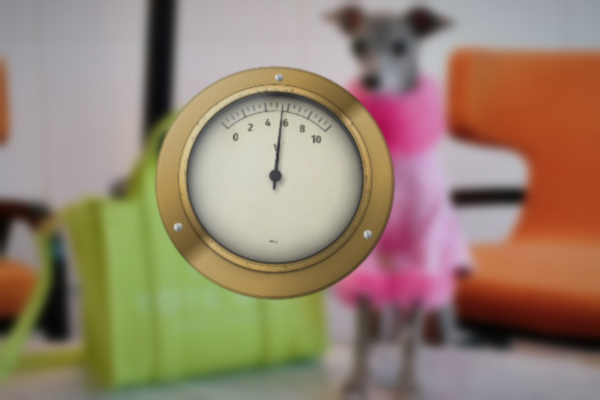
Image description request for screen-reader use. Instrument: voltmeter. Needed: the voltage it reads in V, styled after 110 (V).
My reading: 5.5 (V)
